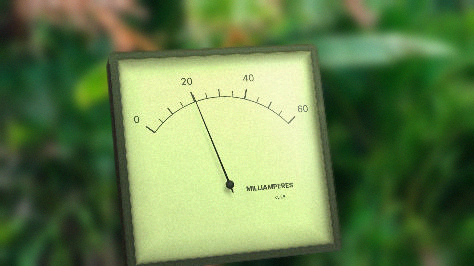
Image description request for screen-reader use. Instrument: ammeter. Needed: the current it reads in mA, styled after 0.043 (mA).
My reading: 20 (mA)
